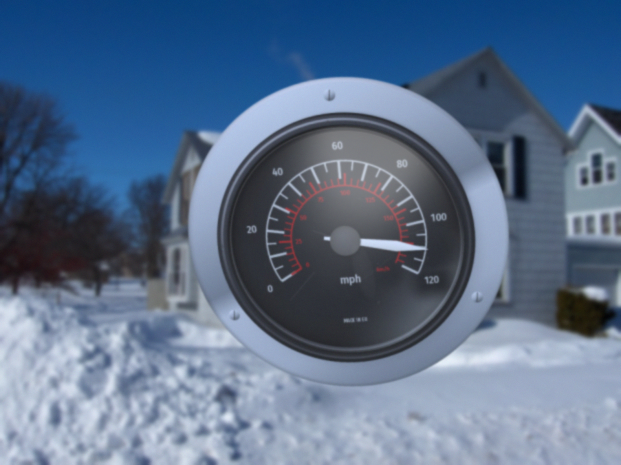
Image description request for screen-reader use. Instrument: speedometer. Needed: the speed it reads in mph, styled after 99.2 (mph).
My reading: 110 (mph)
